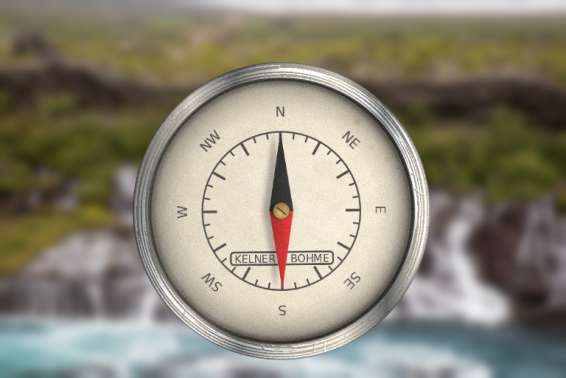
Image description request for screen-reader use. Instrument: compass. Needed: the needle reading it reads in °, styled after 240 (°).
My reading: 180 (°)
